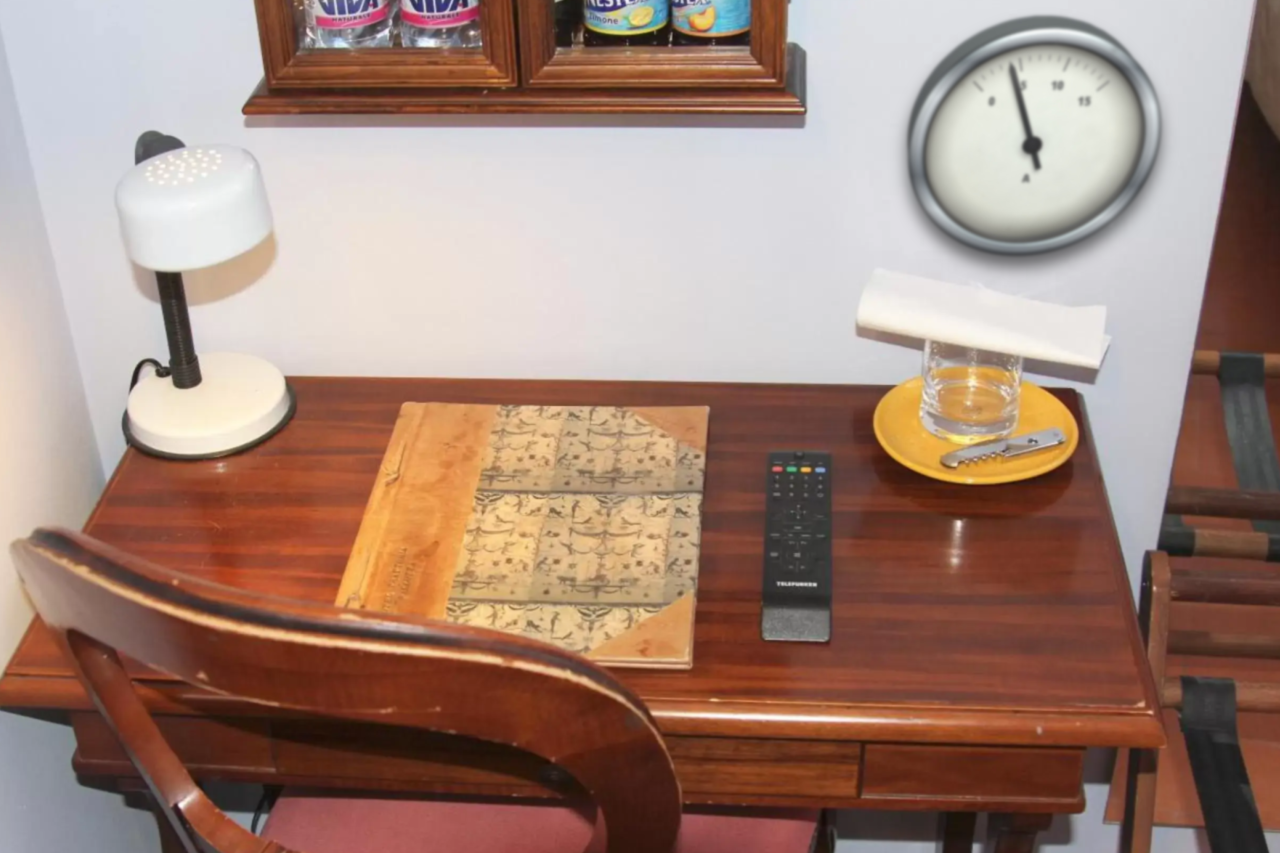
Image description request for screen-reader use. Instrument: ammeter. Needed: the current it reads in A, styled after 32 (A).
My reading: 4 (A)
